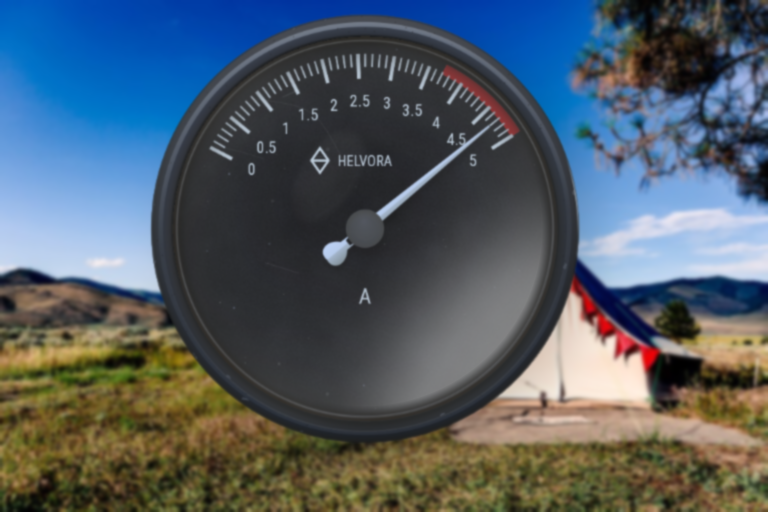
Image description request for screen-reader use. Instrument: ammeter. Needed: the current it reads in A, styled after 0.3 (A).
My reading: 4.7 (A)
